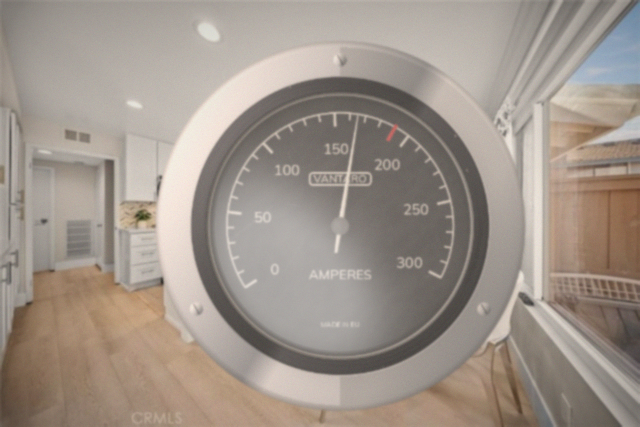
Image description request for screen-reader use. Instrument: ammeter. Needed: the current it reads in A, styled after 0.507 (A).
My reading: 165 (A)
